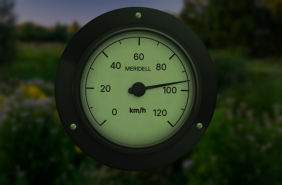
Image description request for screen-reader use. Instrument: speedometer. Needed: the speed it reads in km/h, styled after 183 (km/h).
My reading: 95 (km/h)
